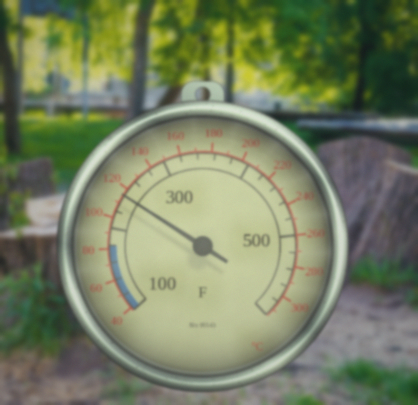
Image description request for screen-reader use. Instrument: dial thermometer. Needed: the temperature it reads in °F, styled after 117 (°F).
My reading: 240 (°F)
